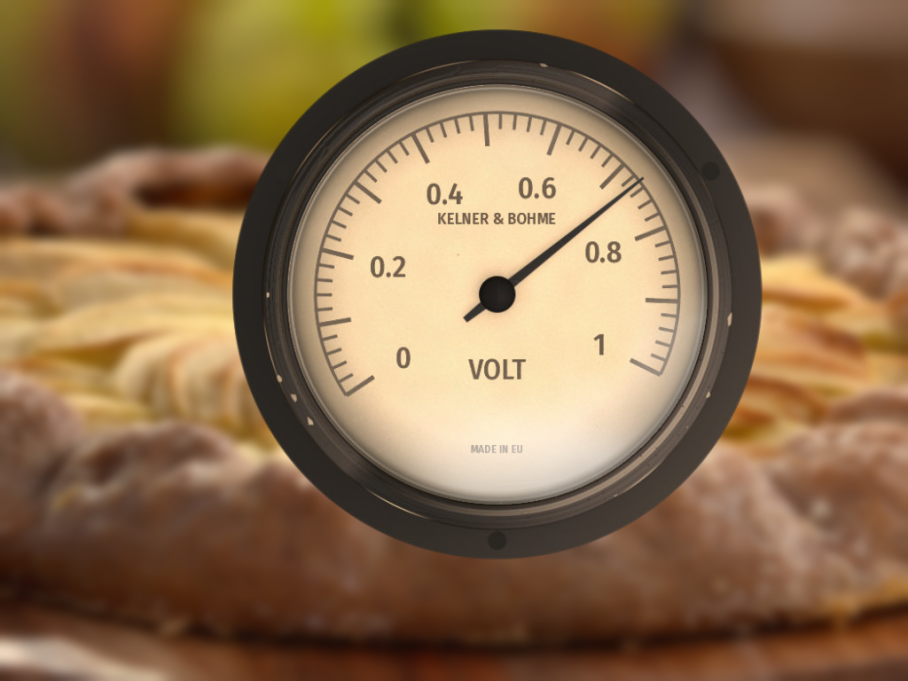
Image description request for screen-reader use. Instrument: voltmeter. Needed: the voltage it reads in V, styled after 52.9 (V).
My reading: 0.73 (V)
